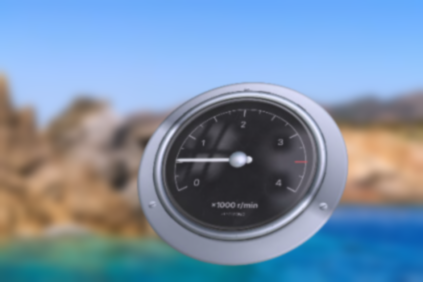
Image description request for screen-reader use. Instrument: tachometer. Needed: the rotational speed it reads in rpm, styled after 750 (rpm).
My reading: 500 (rpm)
